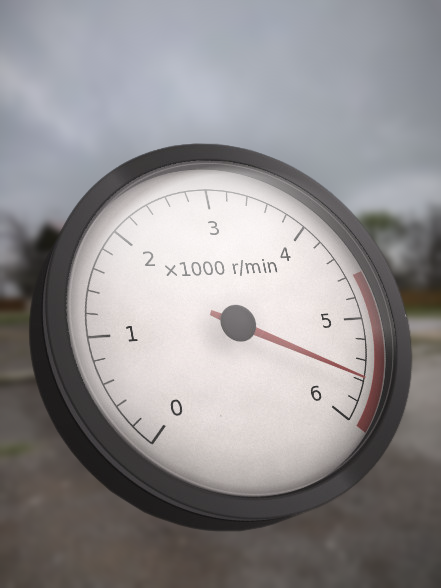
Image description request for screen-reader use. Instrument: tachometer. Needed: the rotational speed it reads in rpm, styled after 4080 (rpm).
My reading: 5600 (rpm)
